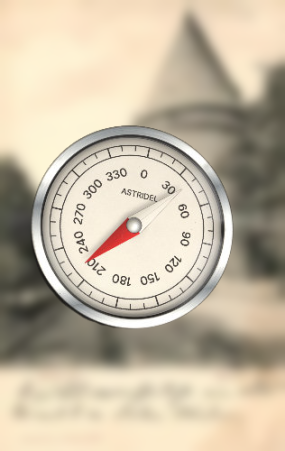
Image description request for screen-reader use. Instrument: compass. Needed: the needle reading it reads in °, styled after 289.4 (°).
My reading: 220 (°)
